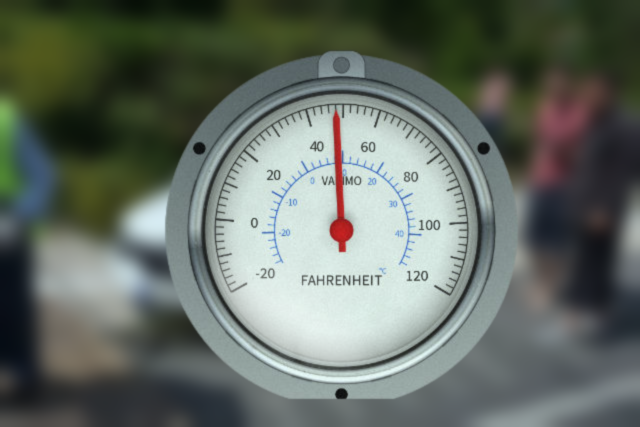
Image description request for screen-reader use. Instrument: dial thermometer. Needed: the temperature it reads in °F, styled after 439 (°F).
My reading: 48 (°F)
